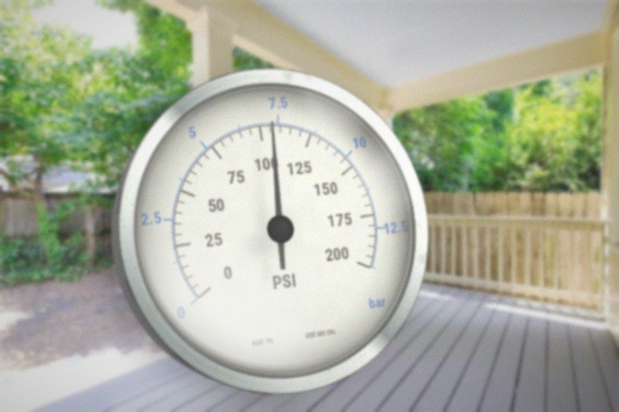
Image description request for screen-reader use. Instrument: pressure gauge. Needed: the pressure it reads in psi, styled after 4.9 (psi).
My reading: 105 (psi)
